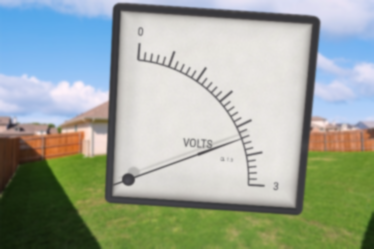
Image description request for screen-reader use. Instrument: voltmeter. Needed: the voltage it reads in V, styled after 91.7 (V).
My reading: 2.2 (V)
